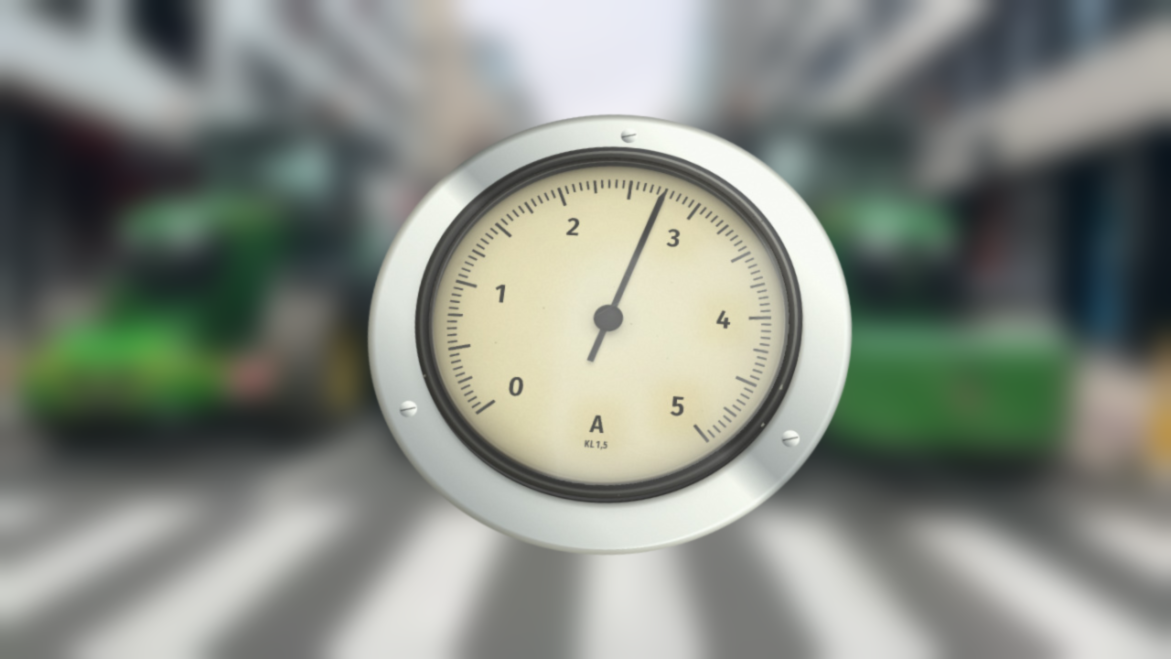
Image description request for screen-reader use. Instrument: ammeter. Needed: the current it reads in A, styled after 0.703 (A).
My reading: 2.75 (A)
